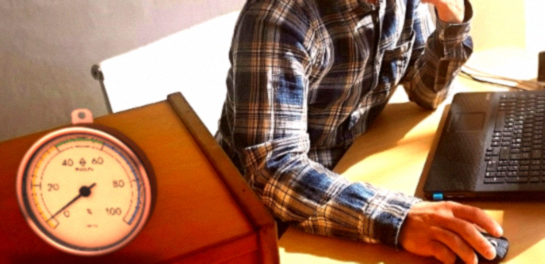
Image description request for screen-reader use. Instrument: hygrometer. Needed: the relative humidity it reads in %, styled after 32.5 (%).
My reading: 4 (%)
